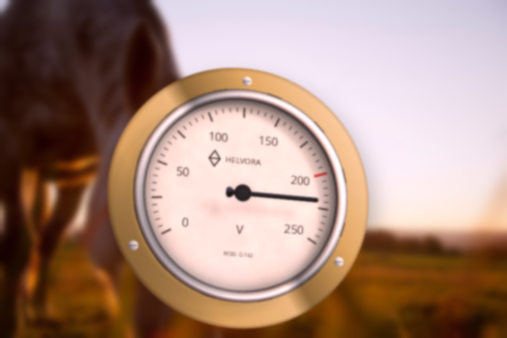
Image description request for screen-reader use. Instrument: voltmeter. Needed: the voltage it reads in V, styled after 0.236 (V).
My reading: 220 (V)
